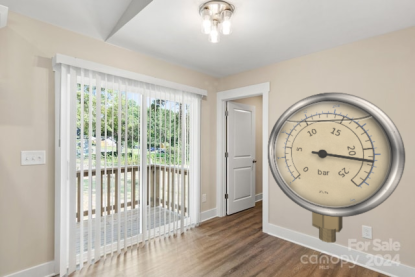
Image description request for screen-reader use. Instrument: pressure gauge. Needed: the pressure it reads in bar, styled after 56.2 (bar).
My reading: 21.5 (bar)
